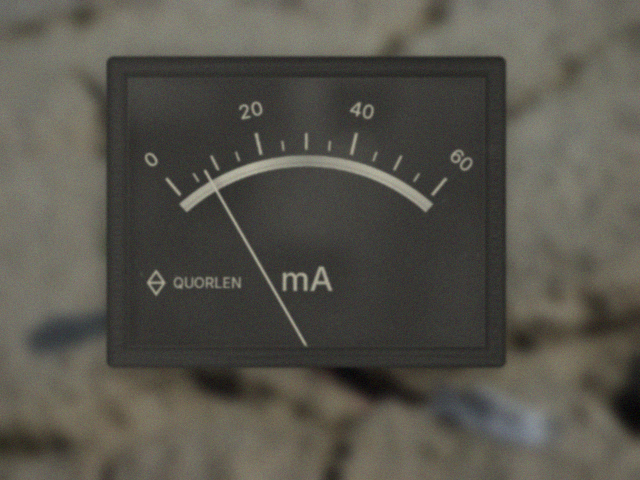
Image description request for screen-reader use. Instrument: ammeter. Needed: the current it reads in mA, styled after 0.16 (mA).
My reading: 7.5 (mA)
